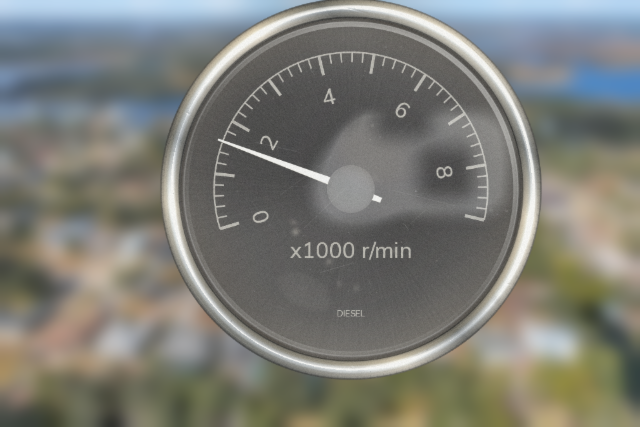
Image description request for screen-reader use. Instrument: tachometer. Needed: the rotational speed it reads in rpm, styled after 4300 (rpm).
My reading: 1600 (rpm)
